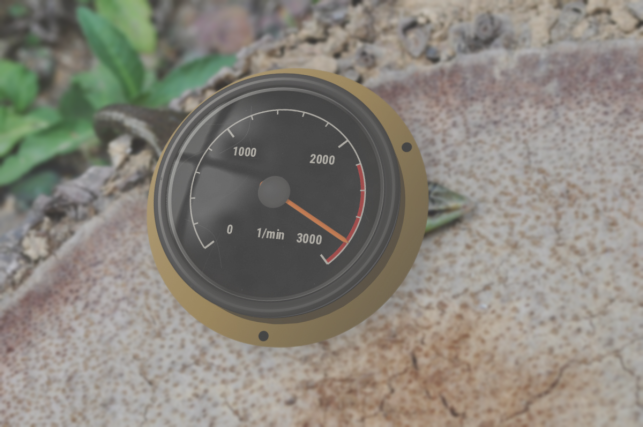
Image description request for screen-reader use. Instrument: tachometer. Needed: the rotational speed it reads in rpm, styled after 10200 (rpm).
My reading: 2800 (rpm)
